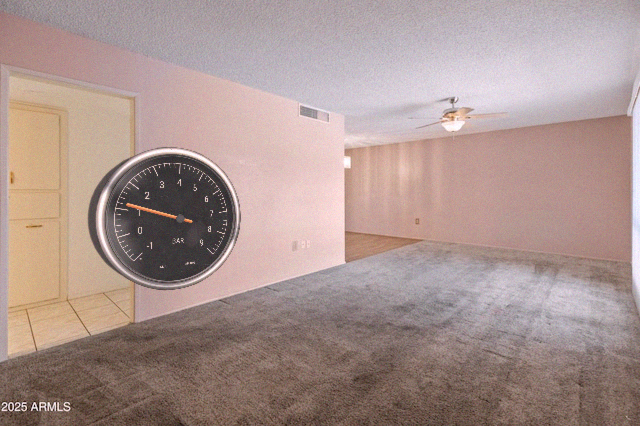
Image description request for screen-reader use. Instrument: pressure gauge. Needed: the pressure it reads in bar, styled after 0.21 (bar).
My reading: 1.2 (bar)
